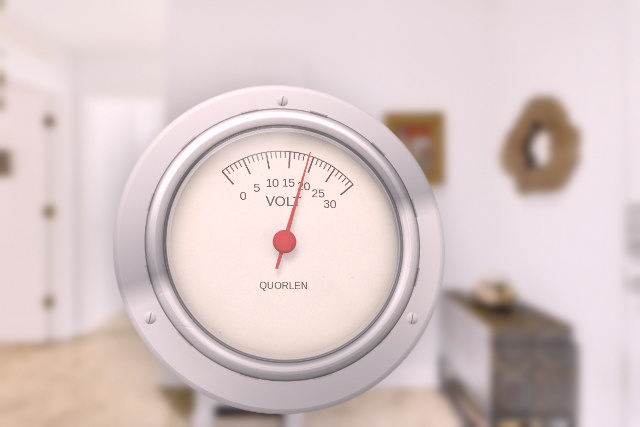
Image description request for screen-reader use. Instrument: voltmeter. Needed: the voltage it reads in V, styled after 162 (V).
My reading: 19 (V)
